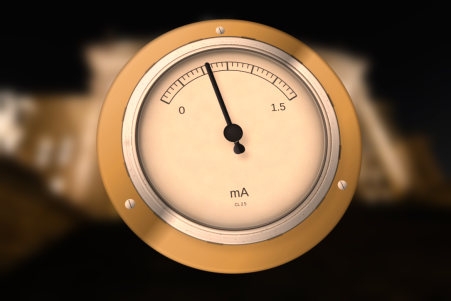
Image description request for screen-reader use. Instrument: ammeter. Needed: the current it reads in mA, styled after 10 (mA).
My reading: 0.55 (mA)
